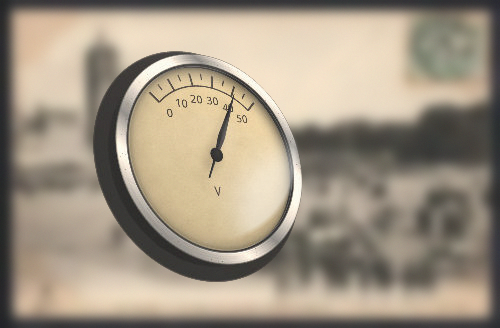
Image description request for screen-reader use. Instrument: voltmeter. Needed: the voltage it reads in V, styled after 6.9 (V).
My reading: 40 (V)
